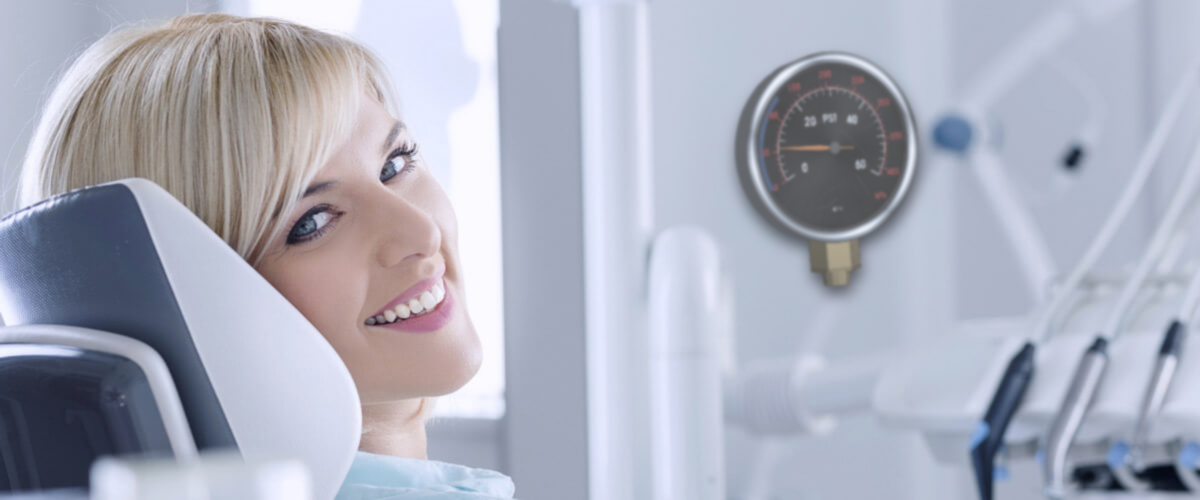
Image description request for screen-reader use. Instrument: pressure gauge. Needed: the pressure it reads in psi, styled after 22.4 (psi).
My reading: 8 (psi)
